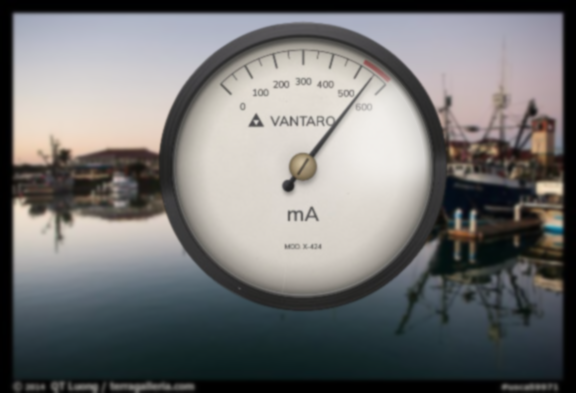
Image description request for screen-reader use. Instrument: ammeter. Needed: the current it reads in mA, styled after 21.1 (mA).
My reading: 550 (mA)
